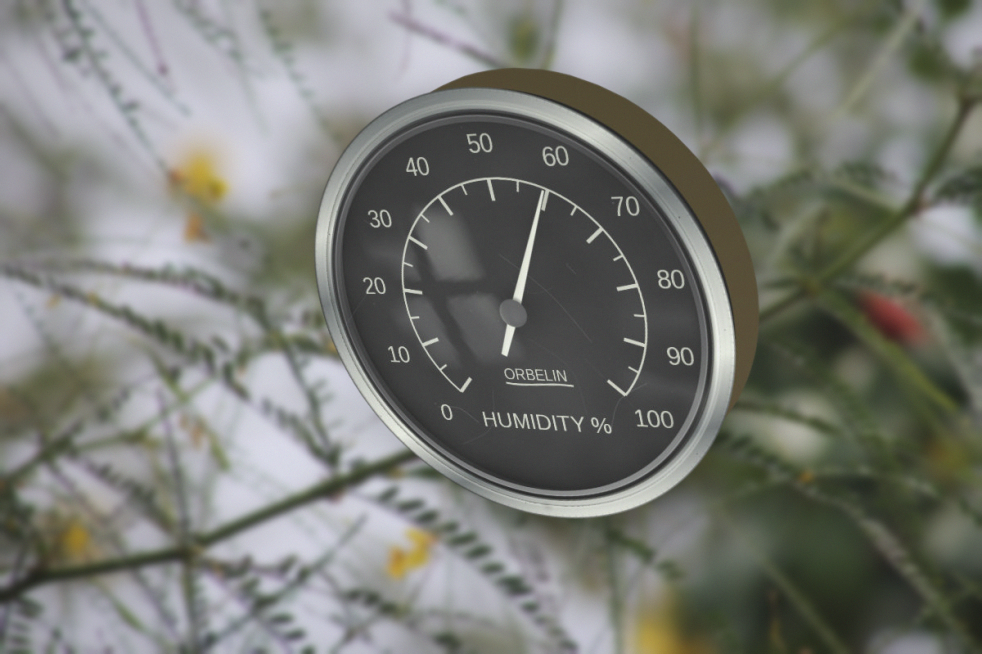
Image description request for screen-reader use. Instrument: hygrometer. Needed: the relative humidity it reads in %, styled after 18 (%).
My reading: 60 (%)
